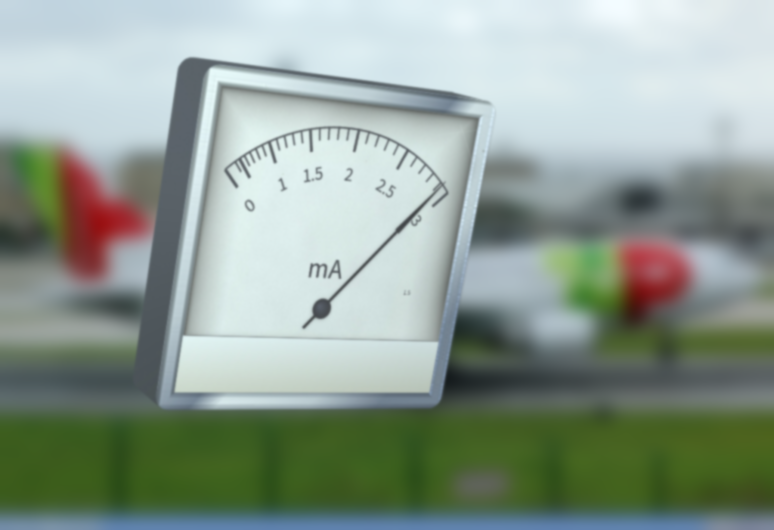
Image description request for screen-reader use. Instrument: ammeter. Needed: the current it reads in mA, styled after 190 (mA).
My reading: 2.9 (mA)
